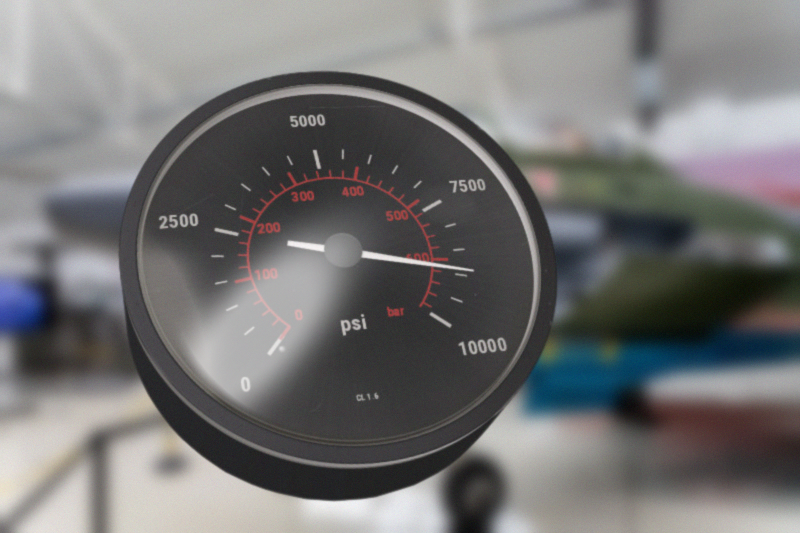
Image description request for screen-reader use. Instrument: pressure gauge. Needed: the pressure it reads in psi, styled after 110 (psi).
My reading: 9000 (psi)
